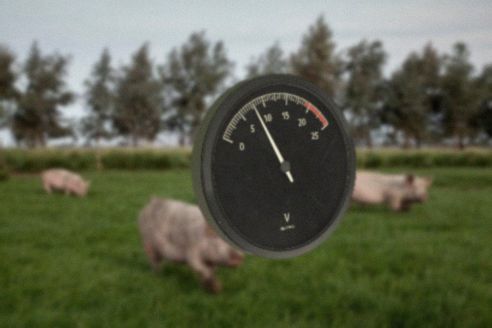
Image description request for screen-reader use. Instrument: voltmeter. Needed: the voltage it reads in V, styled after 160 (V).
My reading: 7.5 (V)
